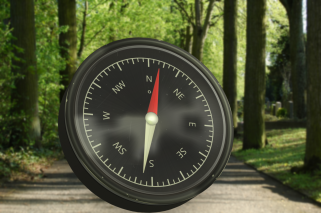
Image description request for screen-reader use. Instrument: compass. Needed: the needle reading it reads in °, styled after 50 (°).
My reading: 10 (°)
